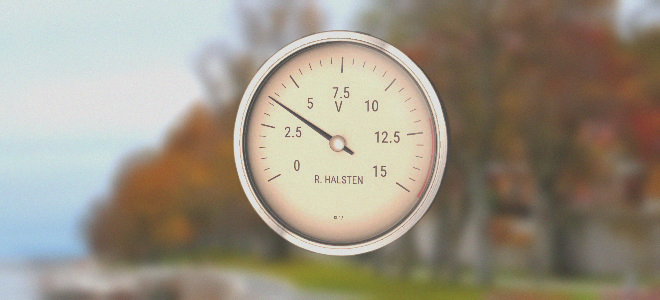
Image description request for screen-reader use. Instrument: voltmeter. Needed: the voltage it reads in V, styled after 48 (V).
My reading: 3.75 (V)
